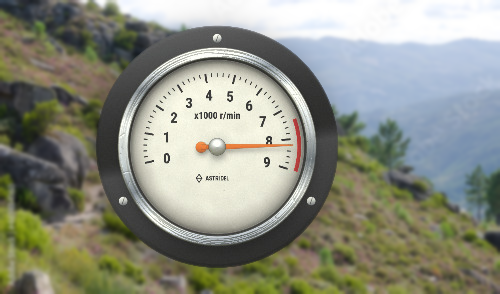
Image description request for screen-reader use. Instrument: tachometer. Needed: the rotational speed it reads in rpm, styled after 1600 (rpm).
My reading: 8200 (rpm)
